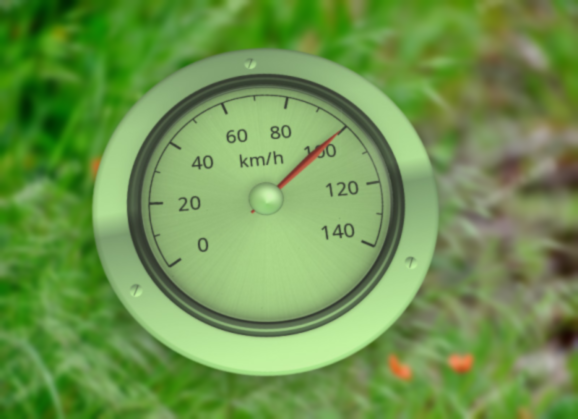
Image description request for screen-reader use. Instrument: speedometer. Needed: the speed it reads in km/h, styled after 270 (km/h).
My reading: 100 (km/h)
